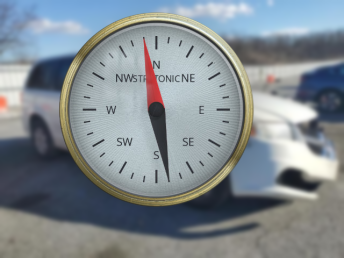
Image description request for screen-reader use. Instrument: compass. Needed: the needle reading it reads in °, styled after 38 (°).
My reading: 350 (°)
